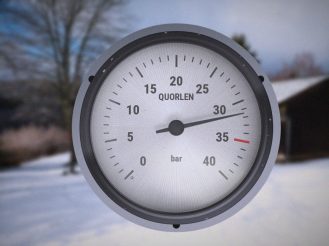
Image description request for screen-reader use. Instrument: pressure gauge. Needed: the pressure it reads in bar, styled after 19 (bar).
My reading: 31.5 (bar)
